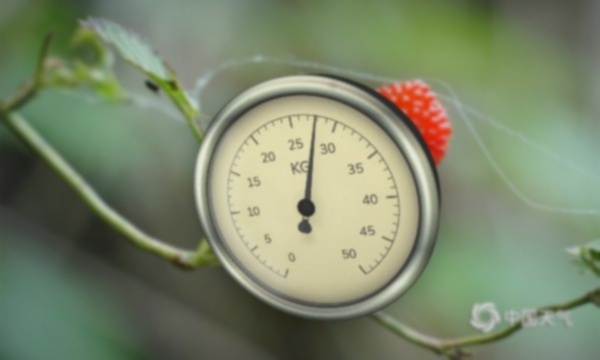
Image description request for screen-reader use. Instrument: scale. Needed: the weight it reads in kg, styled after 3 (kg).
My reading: 28 (kg)
